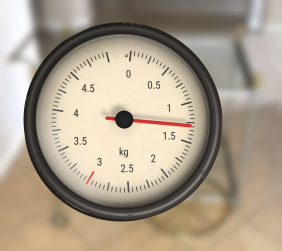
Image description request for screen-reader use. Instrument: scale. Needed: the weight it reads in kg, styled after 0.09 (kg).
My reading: 1.3 (kg)
